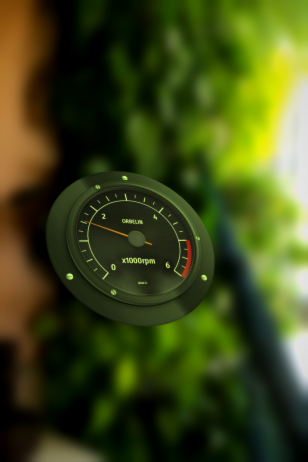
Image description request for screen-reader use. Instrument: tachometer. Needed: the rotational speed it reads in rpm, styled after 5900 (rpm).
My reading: 1500 (rpm)
